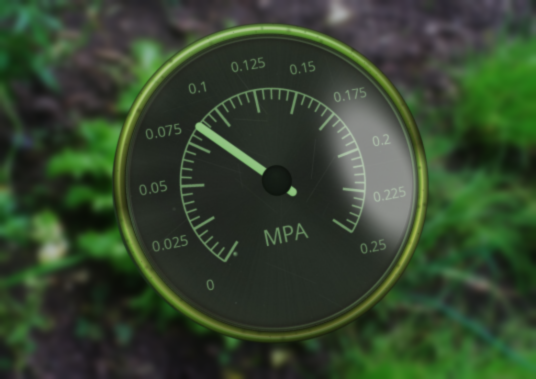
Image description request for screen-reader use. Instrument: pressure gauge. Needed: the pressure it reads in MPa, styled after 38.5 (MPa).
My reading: 0.085 (MPa)
